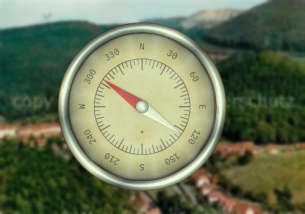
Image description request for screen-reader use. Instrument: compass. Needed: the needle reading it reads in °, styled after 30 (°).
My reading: 305 (°)
